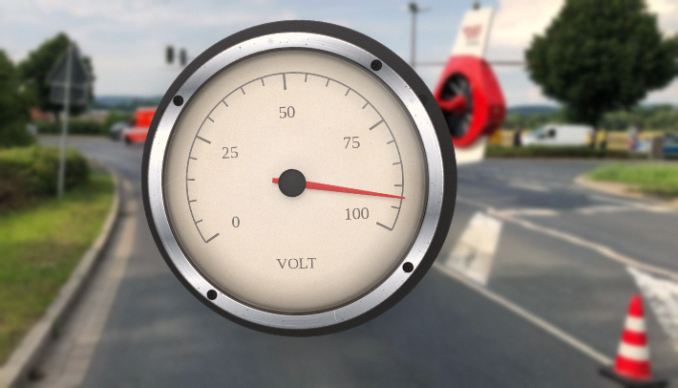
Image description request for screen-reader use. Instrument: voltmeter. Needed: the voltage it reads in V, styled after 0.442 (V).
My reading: 92.5 (V)
